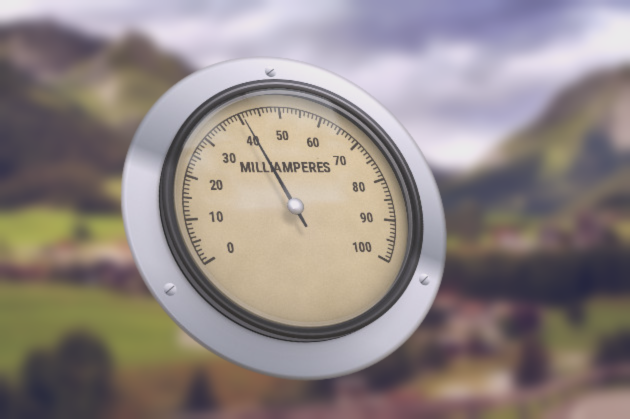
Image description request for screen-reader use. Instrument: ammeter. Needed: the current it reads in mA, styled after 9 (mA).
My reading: 40 (mA)
